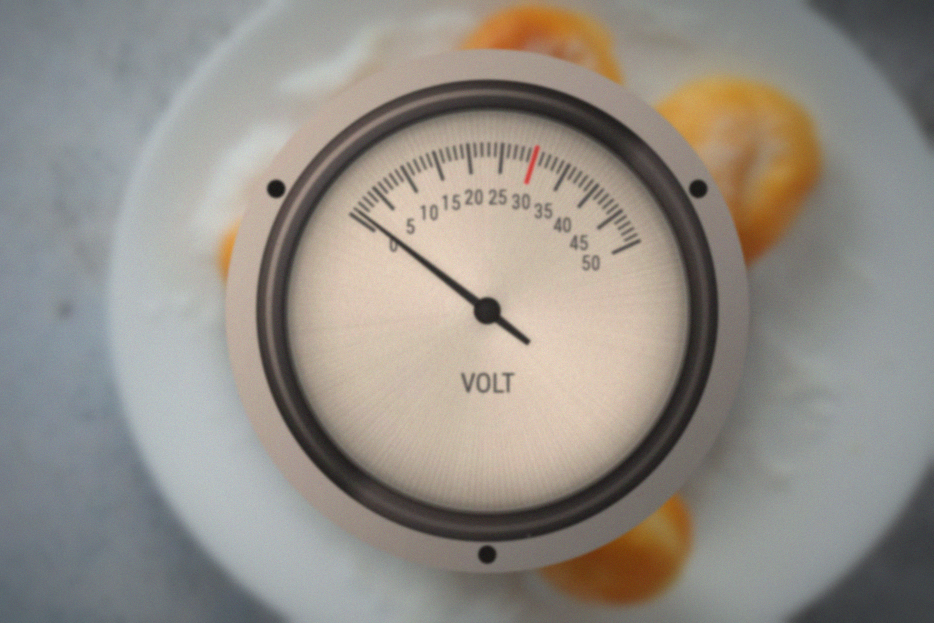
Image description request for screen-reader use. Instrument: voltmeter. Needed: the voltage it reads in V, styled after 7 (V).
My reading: 1 (V)
